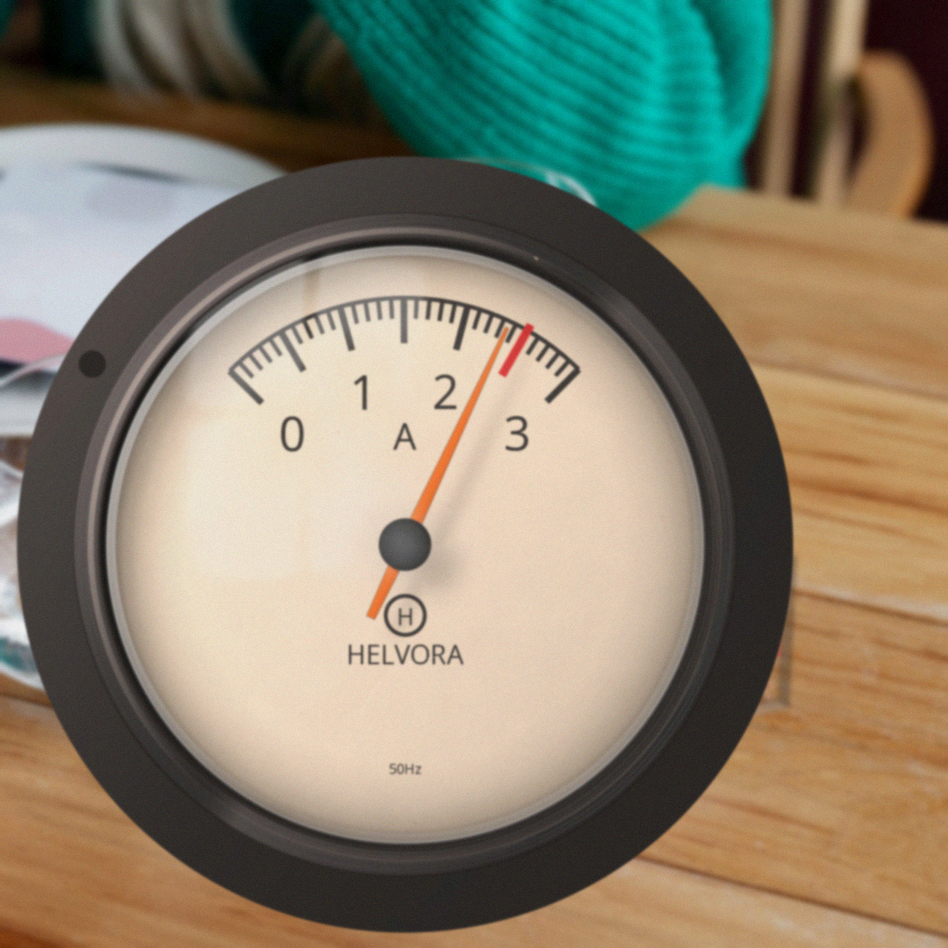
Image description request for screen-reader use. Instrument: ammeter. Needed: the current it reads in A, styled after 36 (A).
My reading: 2.35 (A)
